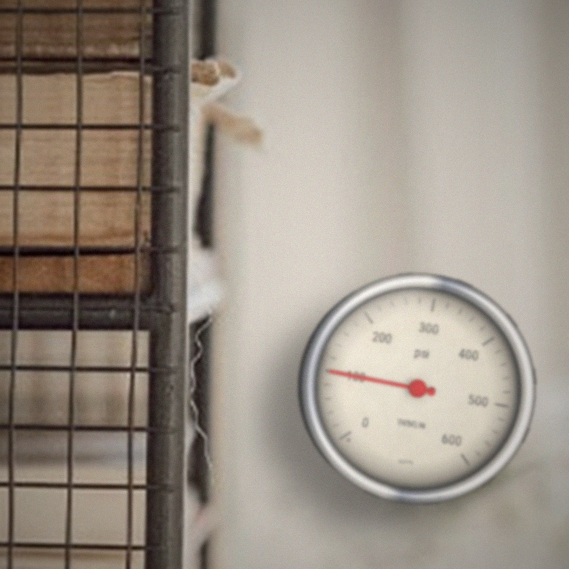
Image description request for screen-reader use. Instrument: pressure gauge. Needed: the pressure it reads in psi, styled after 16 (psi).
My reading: 100 (psi)
